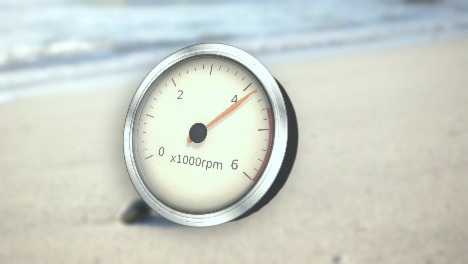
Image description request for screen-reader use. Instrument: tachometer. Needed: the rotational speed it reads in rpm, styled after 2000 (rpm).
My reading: 4200 (rpm)
